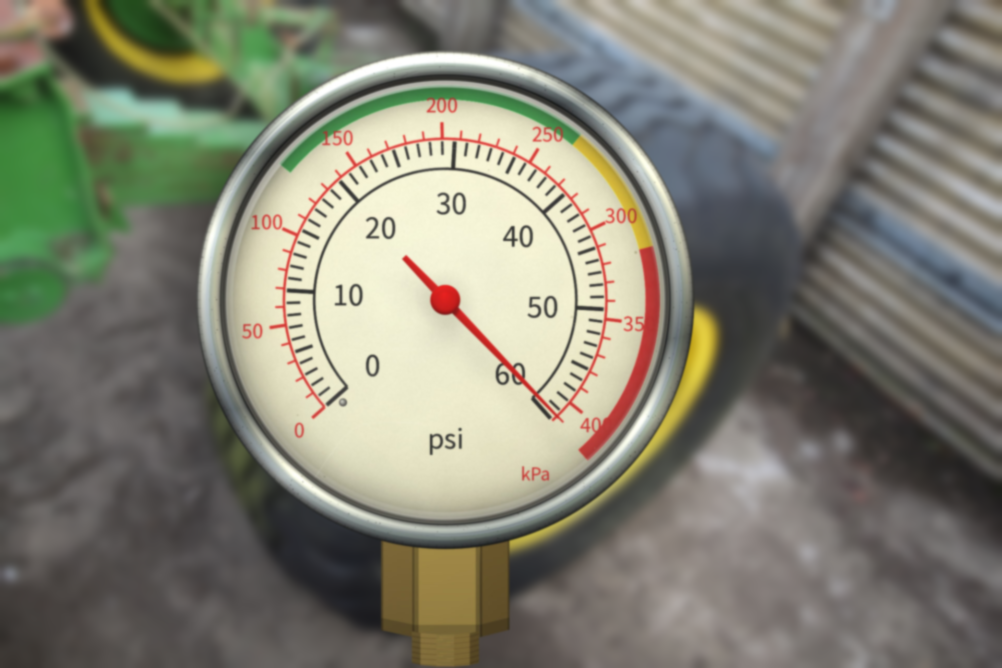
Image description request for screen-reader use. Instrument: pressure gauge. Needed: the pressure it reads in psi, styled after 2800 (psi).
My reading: 59.5 (psi)
